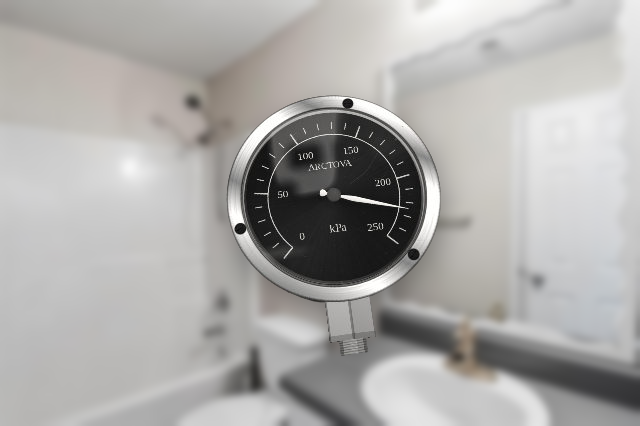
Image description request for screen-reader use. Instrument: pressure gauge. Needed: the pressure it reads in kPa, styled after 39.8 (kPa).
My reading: 225 (kPa)
